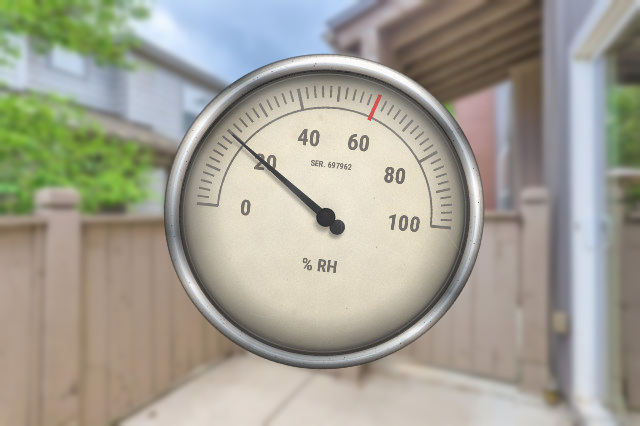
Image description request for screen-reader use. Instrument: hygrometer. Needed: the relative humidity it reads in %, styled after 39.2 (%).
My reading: 20 (%)
